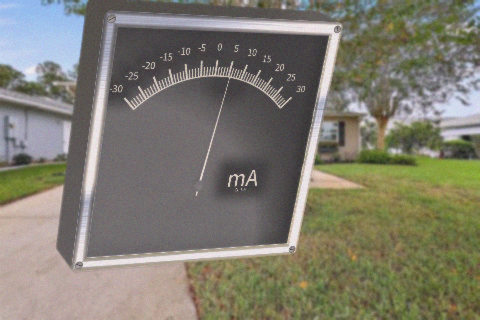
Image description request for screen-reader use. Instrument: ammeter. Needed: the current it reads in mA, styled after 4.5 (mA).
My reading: 5 (mA)
